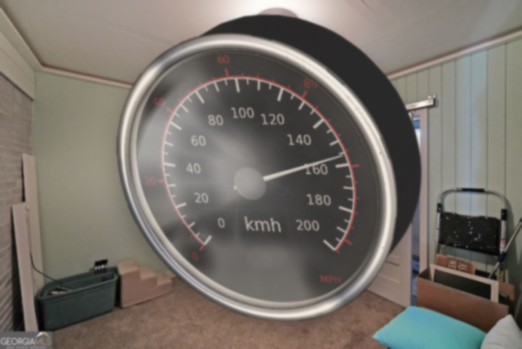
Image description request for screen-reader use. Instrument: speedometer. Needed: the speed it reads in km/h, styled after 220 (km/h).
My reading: 155 (km/h)
